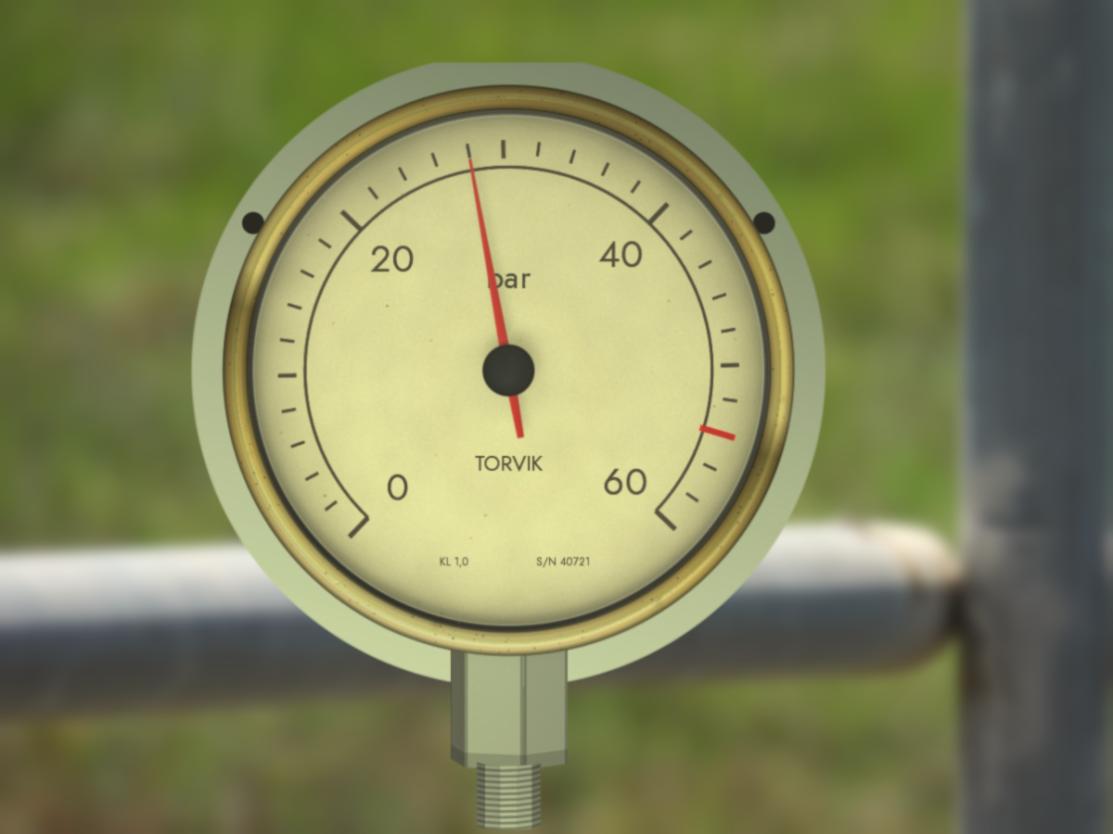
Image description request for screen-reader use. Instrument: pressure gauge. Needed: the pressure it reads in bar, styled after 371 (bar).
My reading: 28 (bar)
